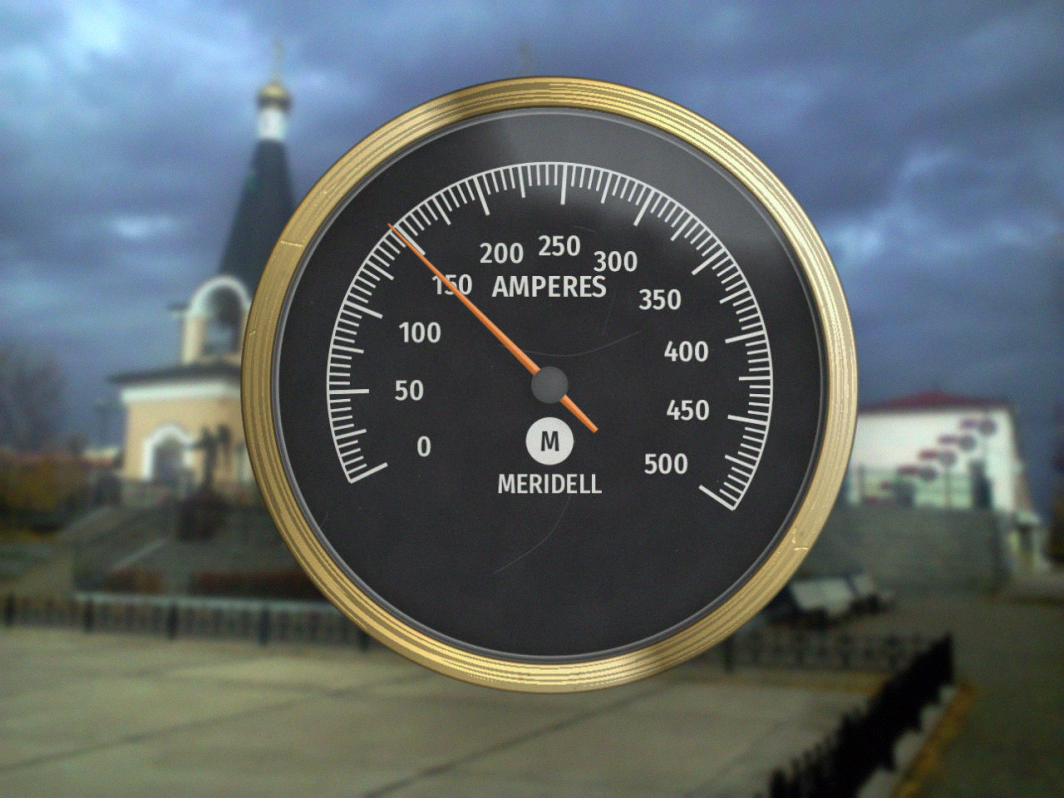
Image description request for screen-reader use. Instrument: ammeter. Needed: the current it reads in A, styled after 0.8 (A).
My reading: 147.5 (A)
